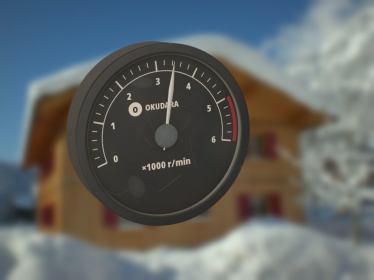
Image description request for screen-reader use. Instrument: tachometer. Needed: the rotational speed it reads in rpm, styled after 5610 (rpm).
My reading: 3400 (rpm)
